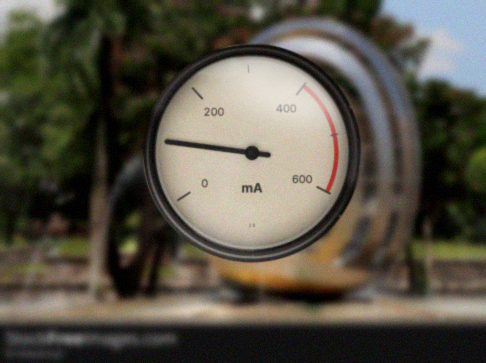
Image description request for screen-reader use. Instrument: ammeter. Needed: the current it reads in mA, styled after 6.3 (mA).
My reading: 100 (mA)
